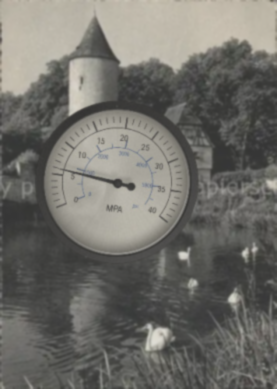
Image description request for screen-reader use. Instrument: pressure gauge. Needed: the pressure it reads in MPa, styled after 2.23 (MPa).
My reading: 6 (MPa)
